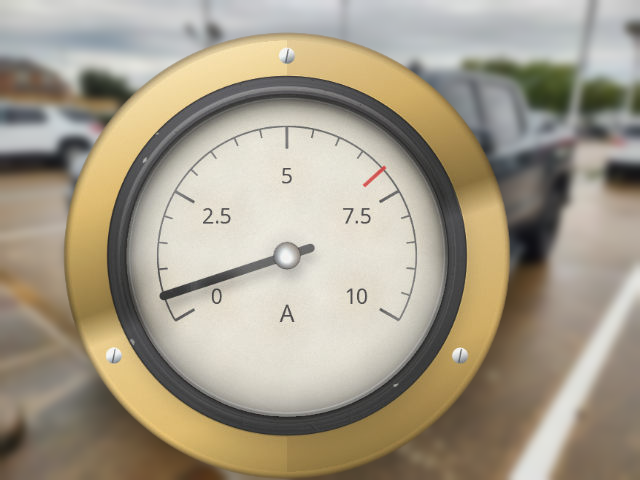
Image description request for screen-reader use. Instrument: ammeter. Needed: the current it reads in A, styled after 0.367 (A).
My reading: 0.5 (A)
